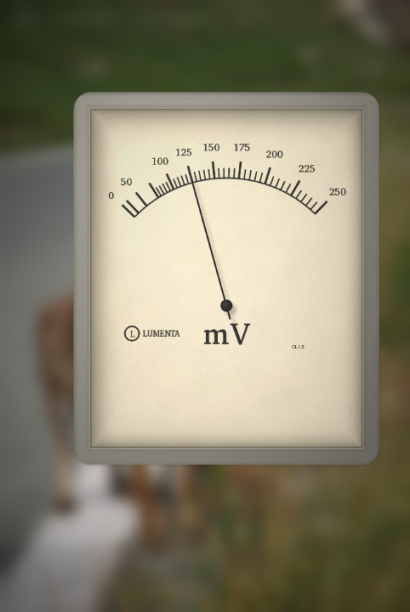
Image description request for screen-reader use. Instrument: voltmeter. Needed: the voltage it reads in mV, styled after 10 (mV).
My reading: 125 (mV)
